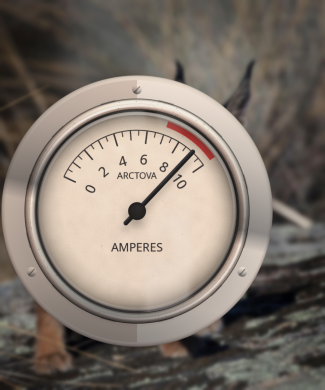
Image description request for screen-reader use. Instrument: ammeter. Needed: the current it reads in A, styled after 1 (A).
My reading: 9 (A)
